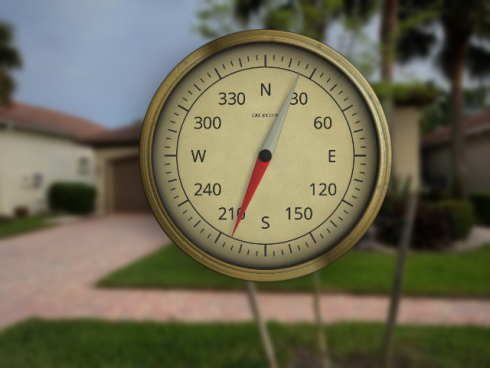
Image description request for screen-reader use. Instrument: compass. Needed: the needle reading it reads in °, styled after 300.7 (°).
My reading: 202.5 (°)
